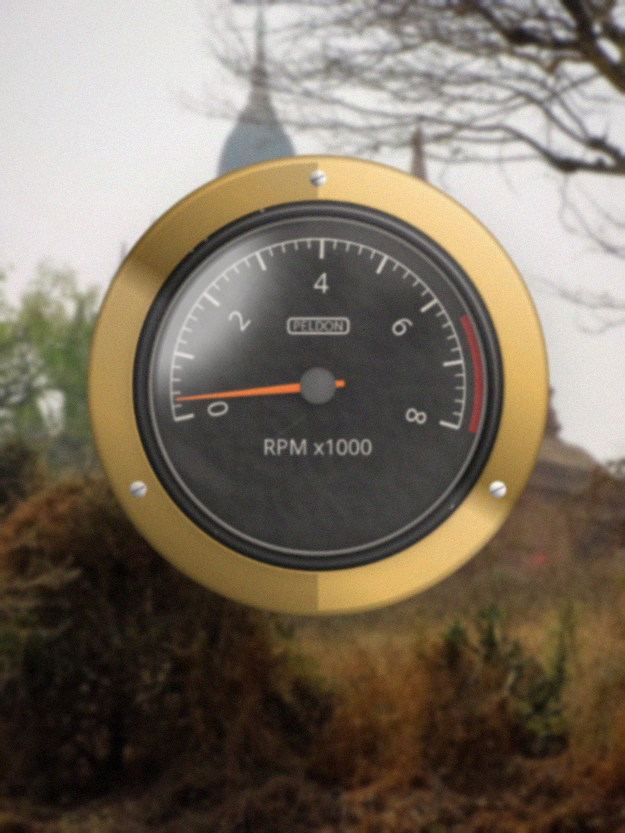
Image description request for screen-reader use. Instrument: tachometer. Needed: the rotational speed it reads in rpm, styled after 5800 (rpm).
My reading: 300 (rpm)
